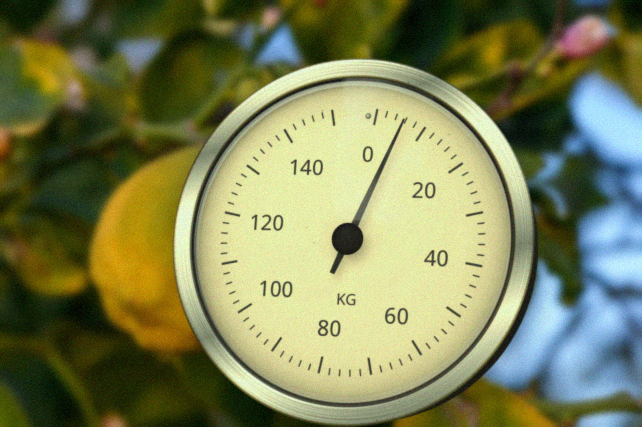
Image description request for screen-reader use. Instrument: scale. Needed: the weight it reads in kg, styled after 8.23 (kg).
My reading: 6 (kg)
